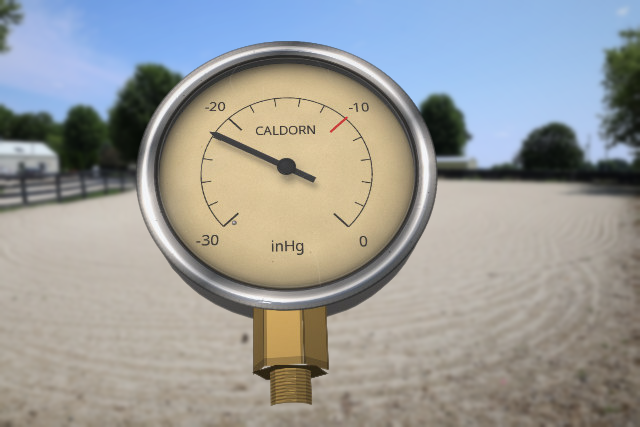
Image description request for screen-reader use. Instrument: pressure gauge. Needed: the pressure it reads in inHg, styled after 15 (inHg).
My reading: -22 (inHg)
